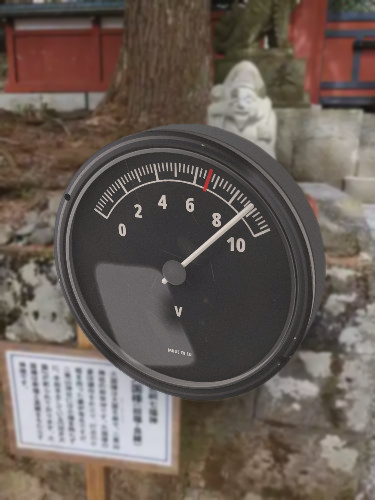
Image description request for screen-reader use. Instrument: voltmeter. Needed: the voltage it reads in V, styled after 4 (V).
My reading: 8.8 (V)
